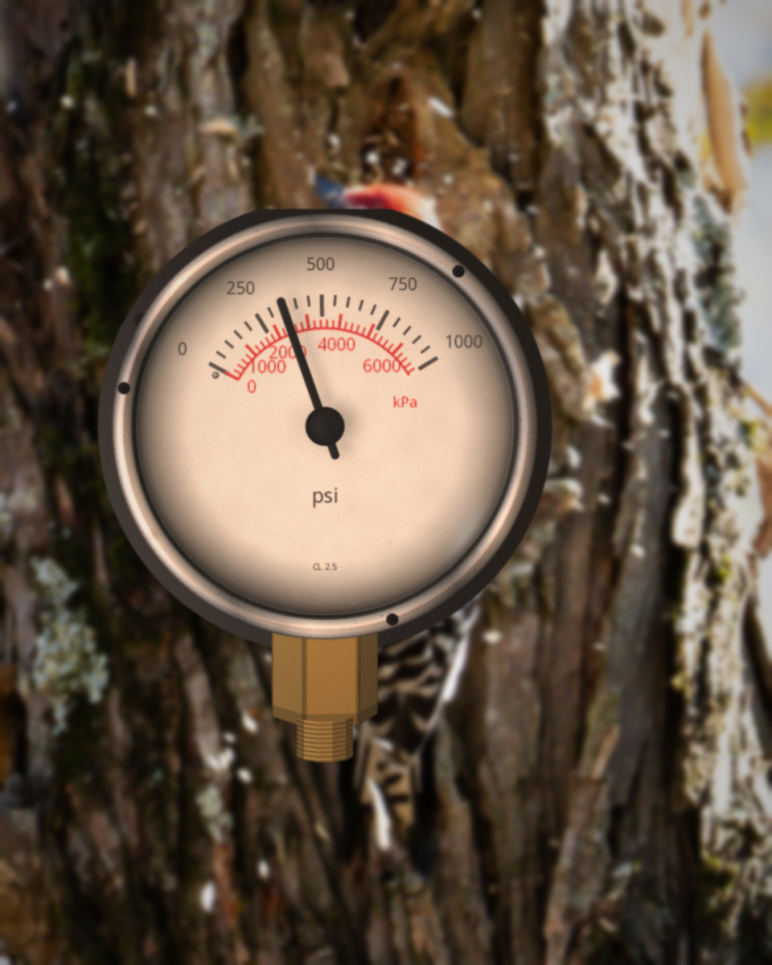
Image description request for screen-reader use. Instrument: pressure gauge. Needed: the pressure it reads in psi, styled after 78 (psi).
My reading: 350 (psi)
